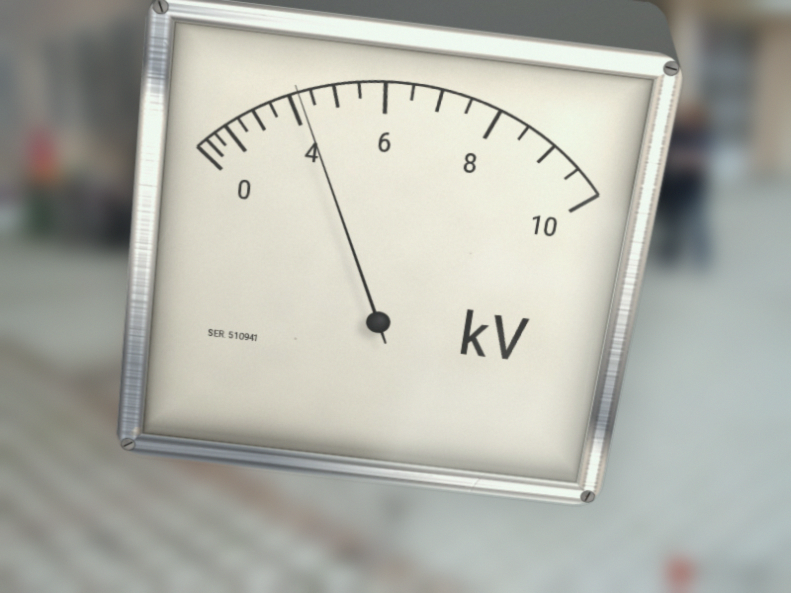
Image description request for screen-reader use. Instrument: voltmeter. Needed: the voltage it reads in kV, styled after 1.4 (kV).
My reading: 4.25 (kV)
